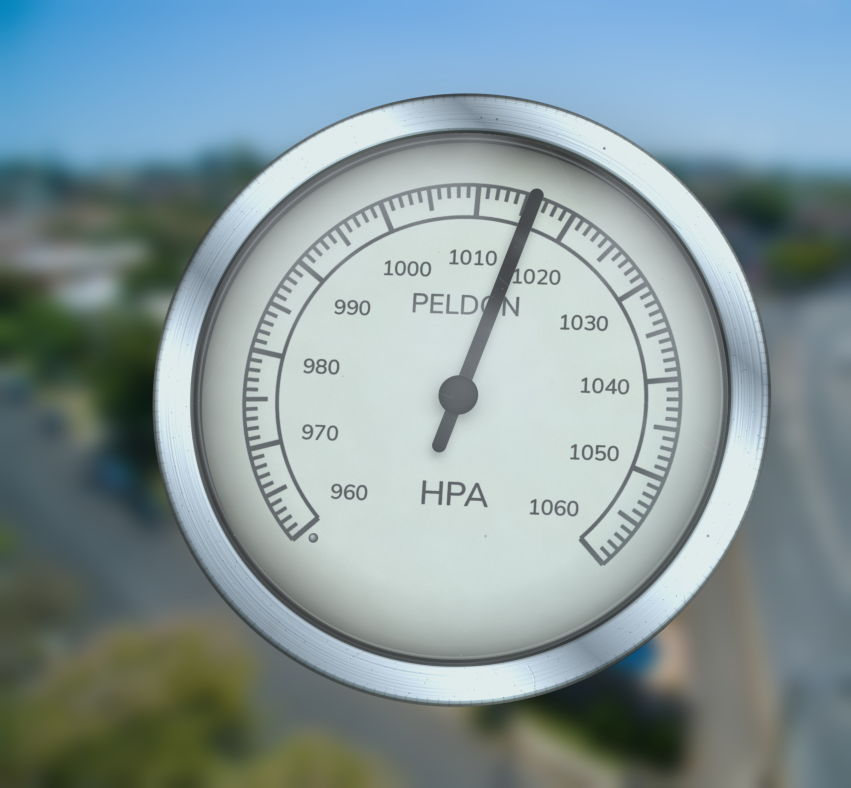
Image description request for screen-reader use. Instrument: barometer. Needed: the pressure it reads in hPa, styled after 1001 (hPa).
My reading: 1016 (hPa)
